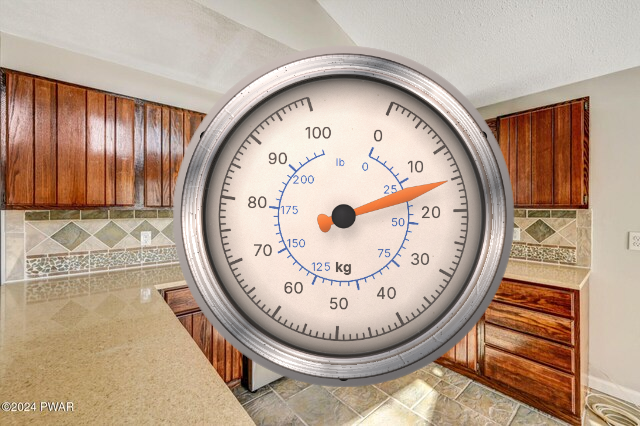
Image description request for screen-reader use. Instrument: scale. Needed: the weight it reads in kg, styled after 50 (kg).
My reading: 15 (kg)
